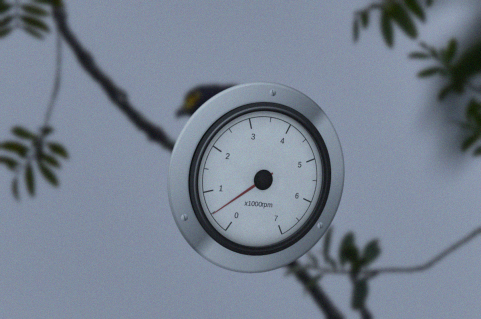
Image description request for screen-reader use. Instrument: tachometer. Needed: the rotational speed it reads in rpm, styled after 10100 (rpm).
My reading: 500 (rpm)
